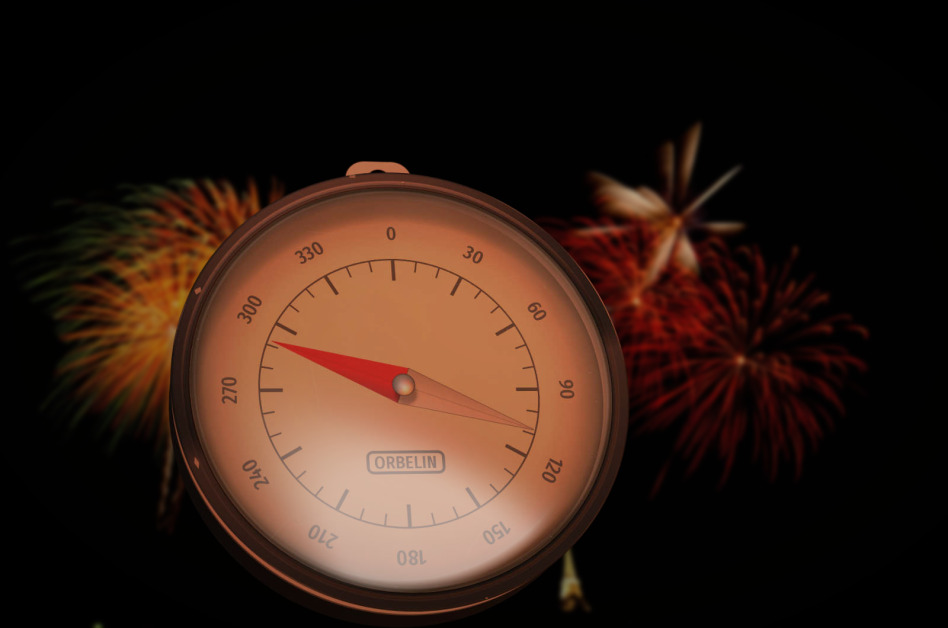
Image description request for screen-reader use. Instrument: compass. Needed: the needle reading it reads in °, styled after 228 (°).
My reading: 290 (°)
